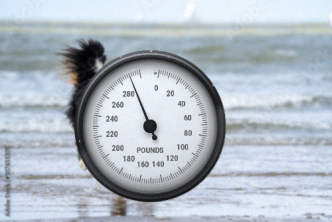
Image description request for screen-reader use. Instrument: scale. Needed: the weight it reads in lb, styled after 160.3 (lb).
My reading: 290 (lb)
